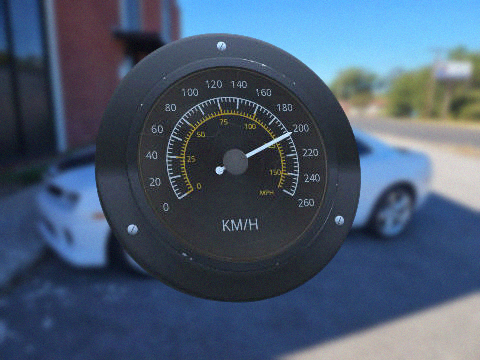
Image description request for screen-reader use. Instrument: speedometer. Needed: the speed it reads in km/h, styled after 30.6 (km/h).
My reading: 200 (km/h)
